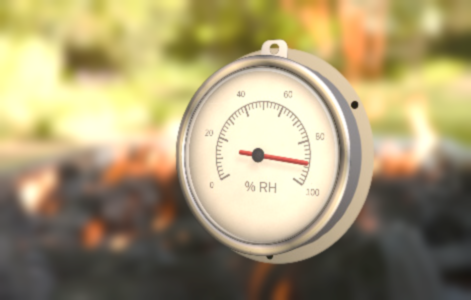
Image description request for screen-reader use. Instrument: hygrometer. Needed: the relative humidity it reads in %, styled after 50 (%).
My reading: 90 (%)
